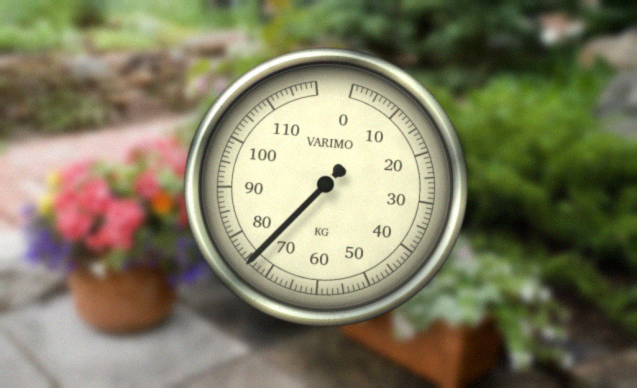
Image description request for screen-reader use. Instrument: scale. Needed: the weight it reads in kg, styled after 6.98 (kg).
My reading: 74 (kg)
